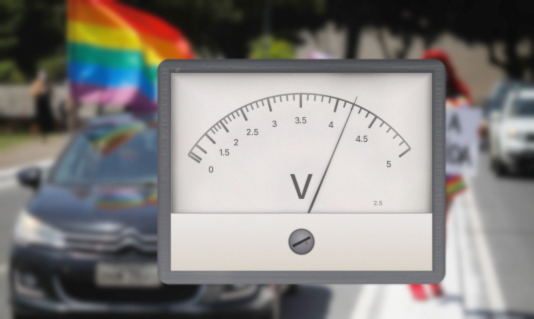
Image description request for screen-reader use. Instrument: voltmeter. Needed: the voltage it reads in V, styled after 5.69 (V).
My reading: 4.2 (V)
